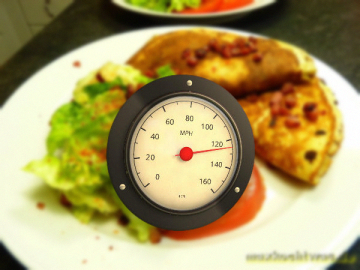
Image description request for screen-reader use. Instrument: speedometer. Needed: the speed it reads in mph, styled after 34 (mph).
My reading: 125 (mph)
